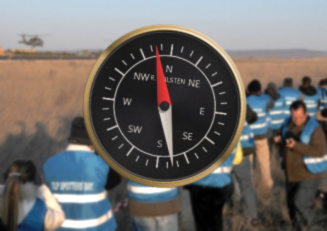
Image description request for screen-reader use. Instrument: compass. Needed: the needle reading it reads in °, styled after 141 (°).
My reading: 345 (°)
